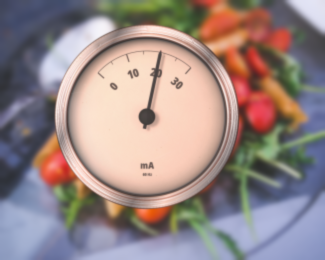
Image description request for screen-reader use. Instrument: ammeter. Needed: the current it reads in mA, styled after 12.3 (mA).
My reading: 20 (mA)
